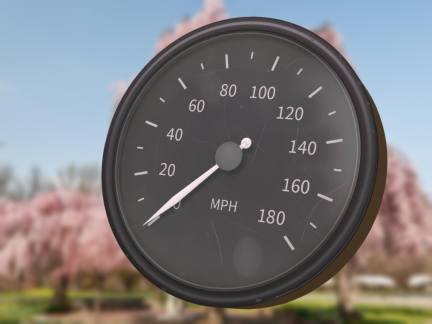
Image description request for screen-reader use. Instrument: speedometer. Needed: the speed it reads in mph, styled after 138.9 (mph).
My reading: 0 (mph)
